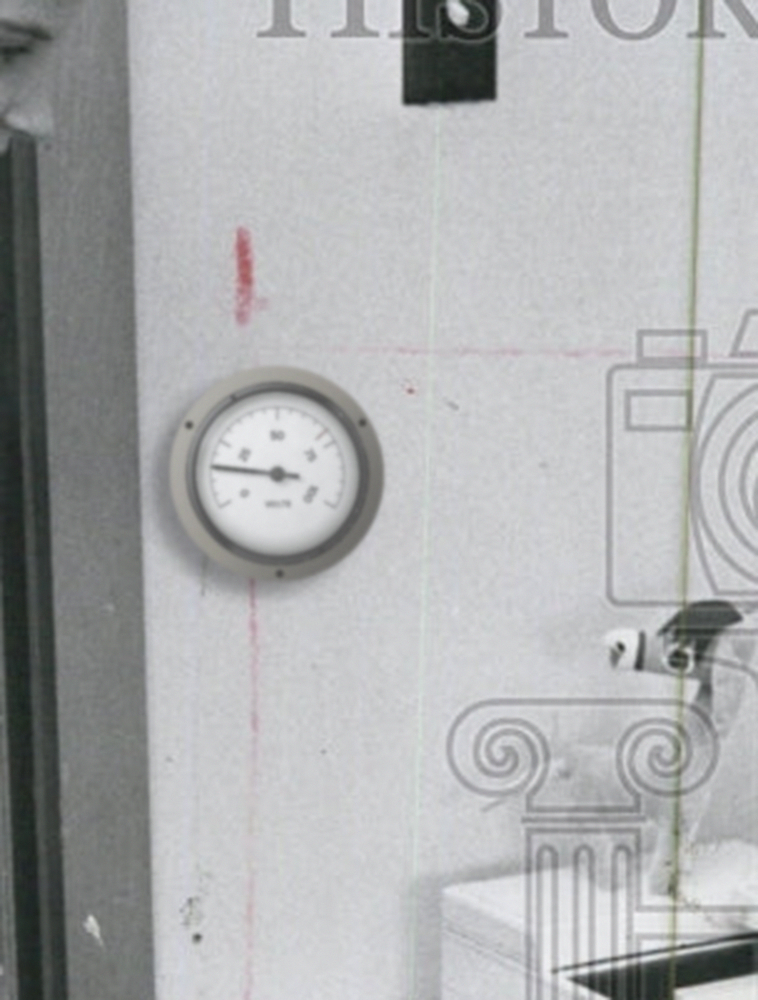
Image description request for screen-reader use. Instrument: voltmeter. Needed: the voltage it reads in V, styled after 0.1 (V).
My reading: 15 (V)
